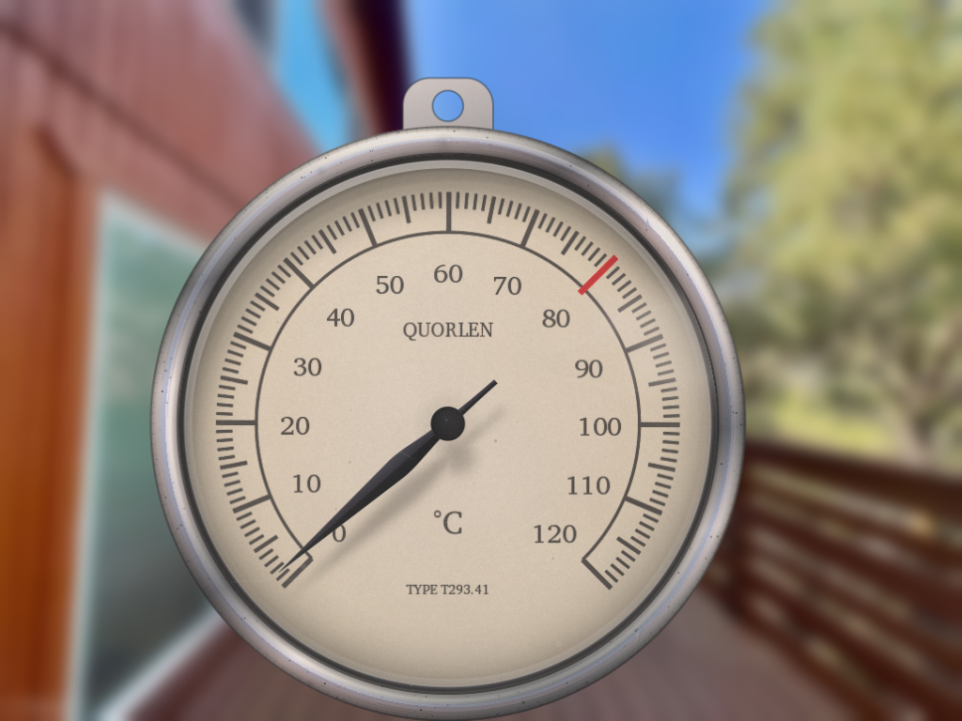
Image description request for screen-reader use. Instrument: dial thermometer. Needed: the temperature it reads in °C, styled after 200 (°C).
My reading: 1.5 (°C)
